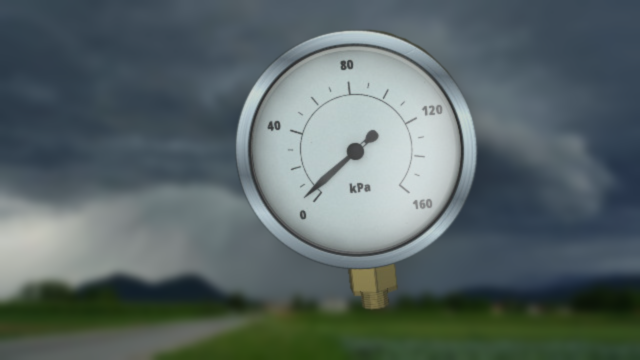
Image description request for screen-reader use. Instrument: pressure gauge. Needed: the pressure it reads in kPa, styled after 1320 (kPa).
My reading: 5 (kPa)
